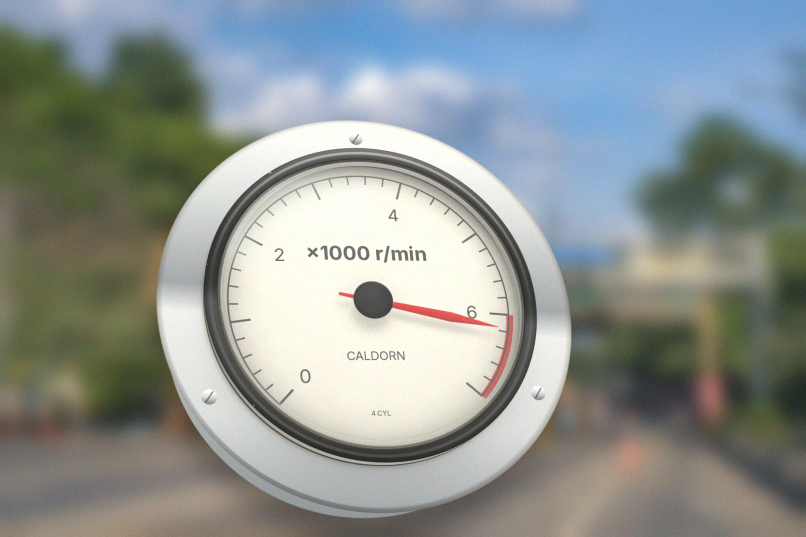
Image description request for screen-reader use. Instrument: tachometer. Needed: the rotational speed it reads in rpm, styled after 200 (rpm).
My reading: 6200 (rpm)
